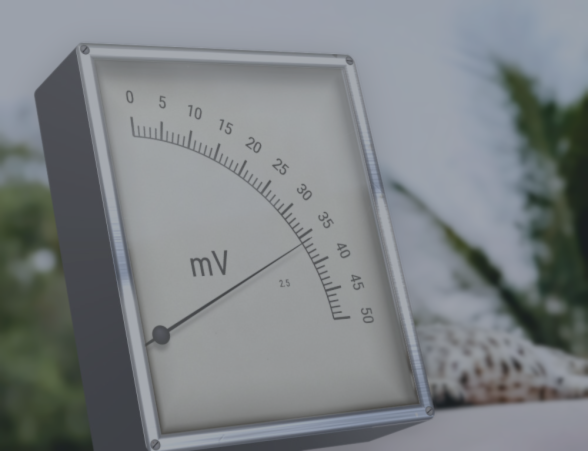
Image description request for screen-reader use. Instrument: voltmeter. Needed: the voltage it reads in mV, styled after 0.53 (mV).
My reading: 36 (mV)
